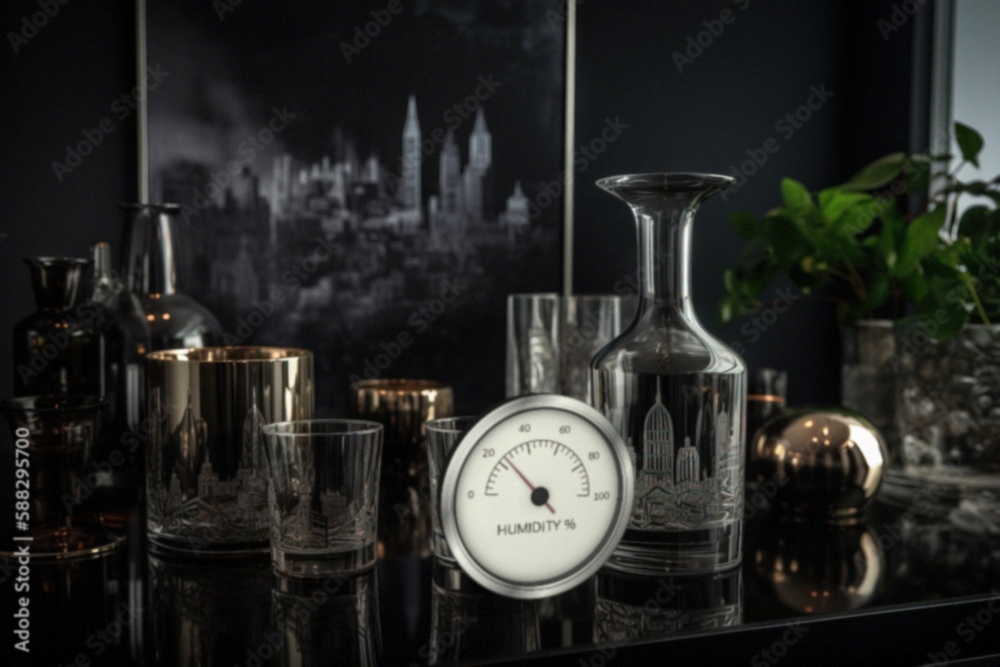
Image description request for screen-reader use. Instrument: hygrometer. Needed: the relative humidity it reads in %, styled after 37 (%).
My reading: 24 (%)
